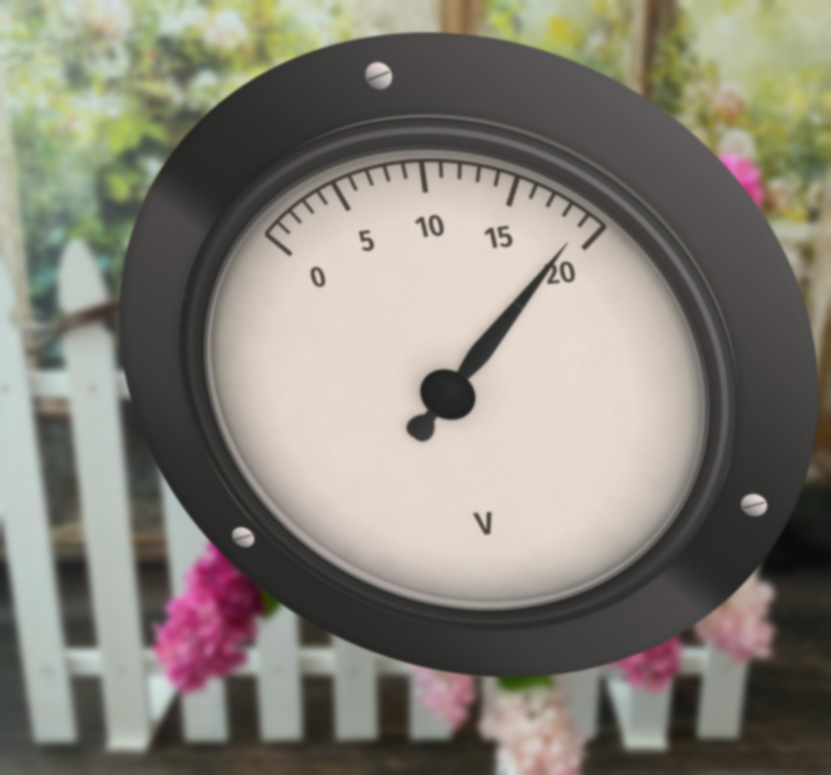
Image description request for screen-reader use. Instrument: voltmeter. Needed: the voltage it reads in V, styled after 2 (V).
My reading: 19 (V)
